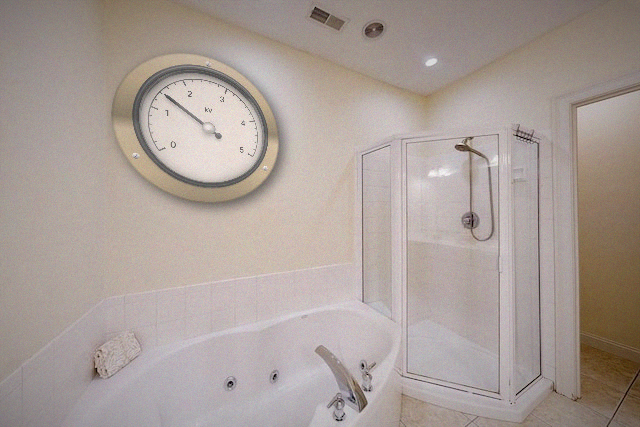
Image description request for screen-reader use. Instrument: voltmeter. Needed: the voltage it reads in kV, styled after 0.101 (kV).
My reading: 1.4 (kV)
